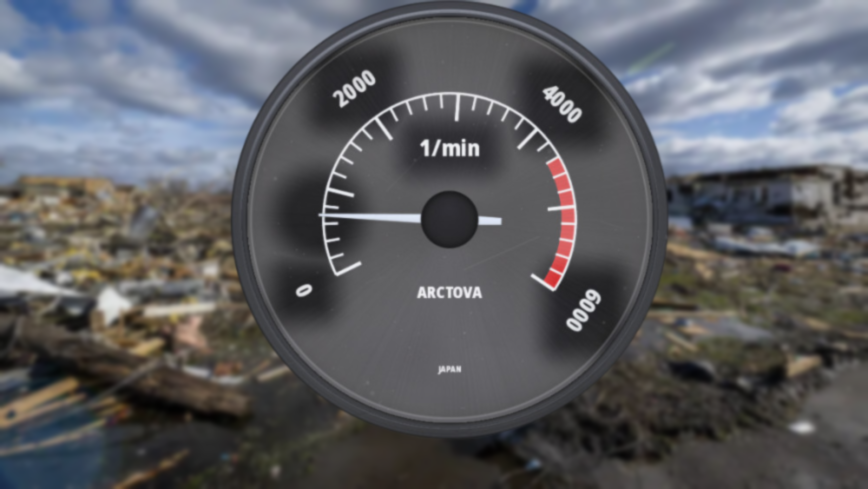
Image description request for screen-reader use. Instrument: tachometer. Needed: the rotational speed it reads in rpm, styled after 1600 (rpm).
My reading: 700 (rpm)
